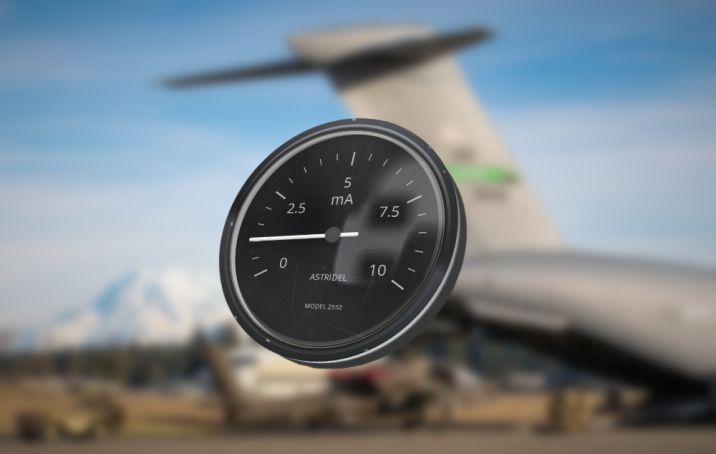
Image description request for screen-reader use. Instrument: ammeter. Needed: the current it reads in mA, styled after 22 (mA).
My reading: 1 (mA)
